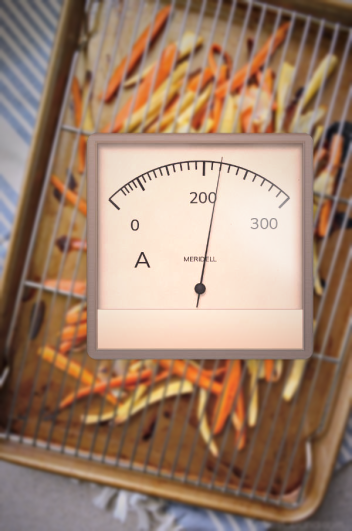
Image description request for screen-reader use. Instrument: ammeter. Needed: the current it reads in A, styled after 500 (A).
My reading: 220 (A)
